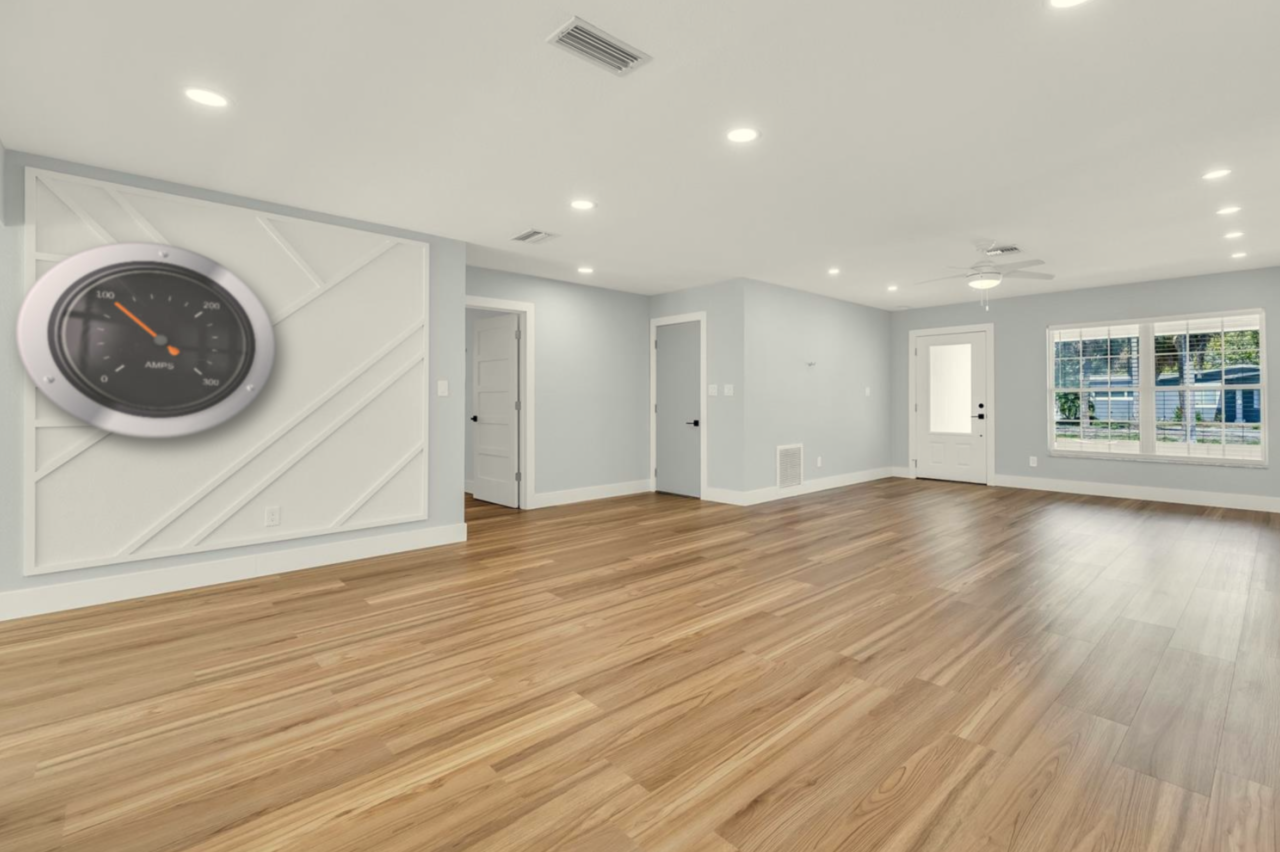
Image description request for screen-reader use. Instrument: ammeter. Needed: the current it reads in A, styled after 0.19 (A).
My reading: 100 (A)
